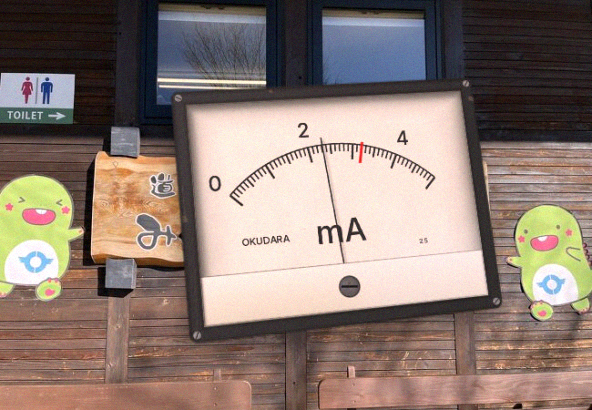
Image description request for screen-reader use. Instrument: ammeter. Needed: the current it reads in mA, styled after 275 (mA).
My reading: 2.3 (mA)
